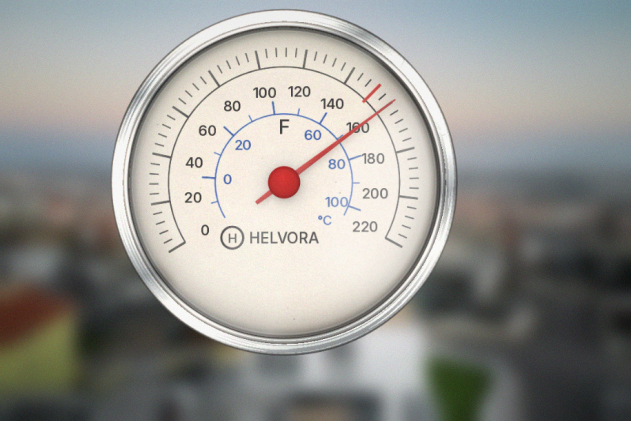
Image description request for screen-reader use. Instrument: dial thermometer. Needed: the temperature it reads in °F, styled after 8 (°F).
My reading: 160 (°F)
